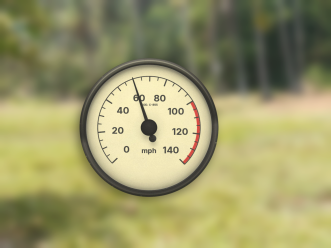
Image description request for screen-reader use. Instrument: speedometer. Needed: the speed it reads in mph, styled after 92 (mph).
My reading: 60 (mph)
